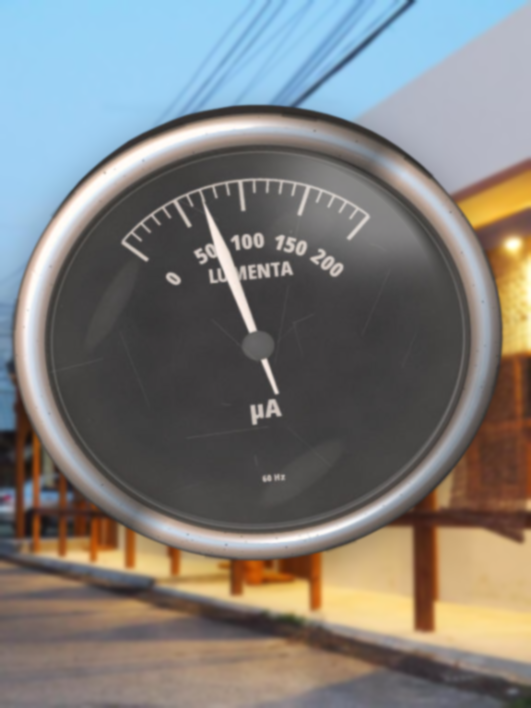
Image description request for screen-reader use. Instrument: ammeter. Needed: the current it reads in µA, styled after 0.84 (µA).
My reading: 70 (µA)
